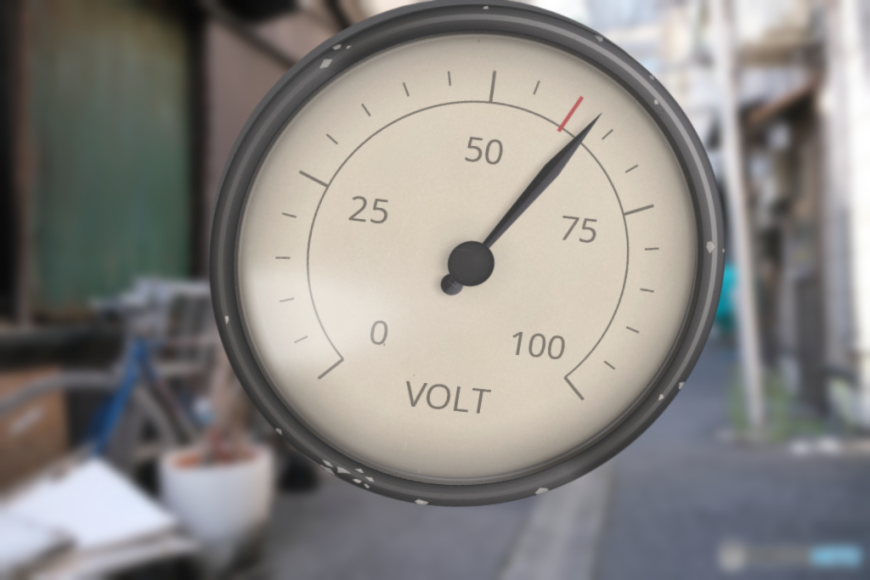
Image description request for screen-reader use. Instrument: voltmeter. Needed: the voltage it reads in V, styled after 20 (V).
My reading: 62.5 (V)
